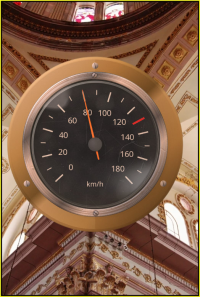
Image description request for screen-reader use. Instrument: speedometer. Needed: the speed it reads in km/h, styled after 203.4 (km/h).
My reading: 80 (km/h)
